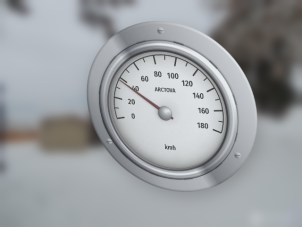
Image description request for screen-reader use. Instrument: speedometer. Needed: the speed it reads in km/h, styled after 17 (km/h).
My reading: 40 (km/h)
